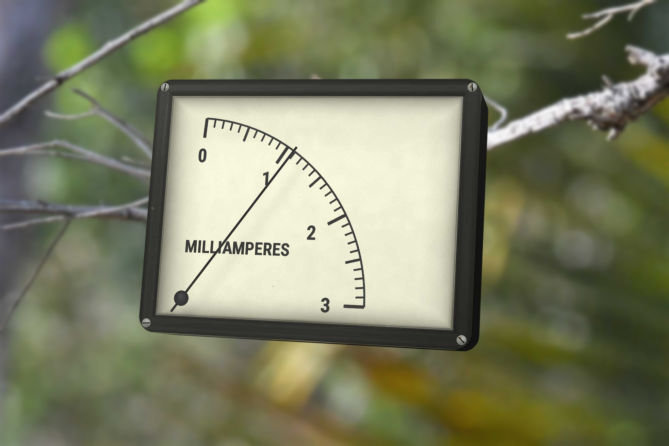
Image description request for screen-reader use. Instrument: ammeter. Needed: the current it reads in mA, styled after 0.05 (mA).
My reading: 1.1 (mA)
